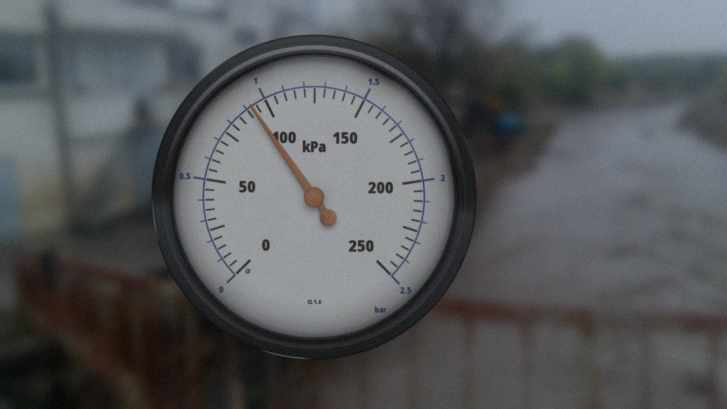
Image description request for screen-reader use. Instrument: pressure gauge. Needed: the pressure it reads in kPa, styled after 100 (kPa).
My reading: 92.5 (kPa)
